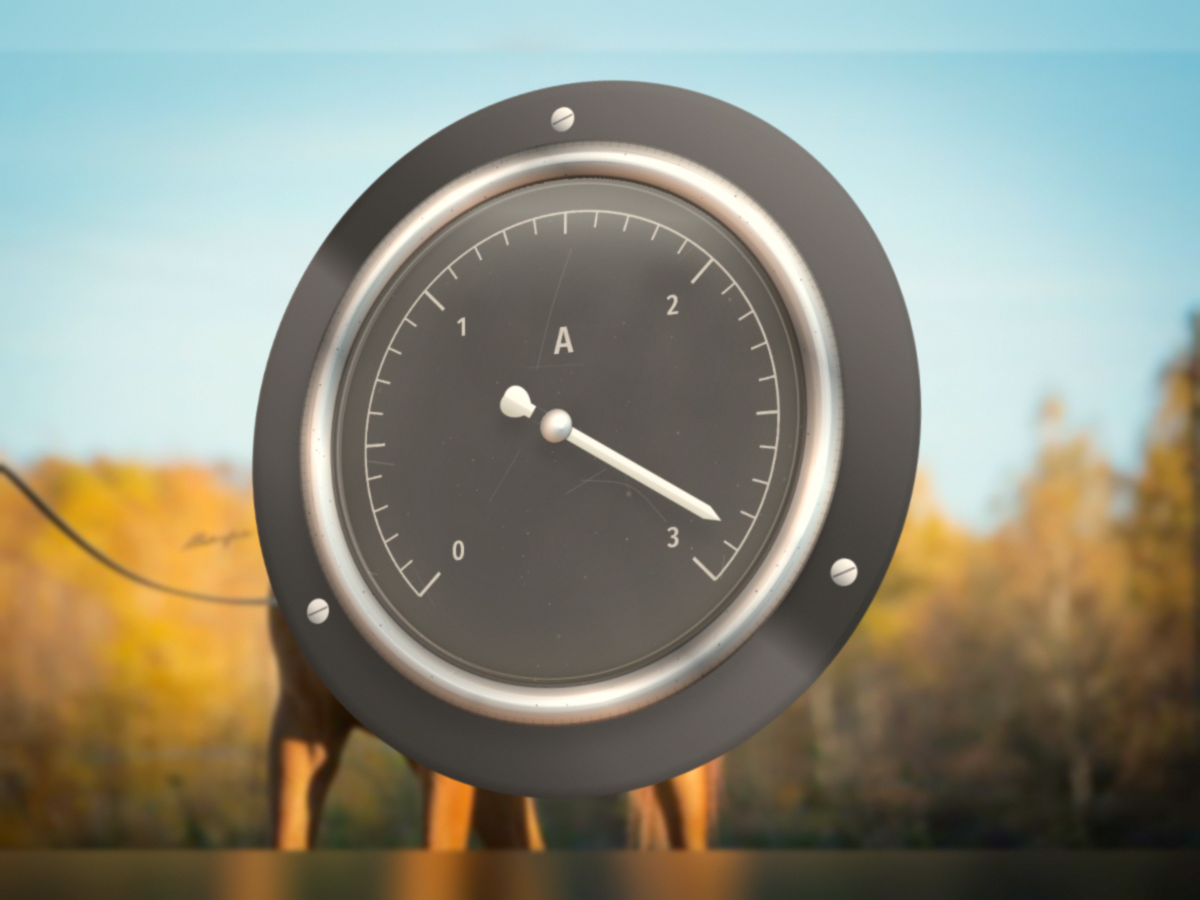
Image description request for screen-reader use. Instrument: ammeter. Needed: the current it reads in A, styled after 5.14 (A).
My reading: 2.85 (A)
